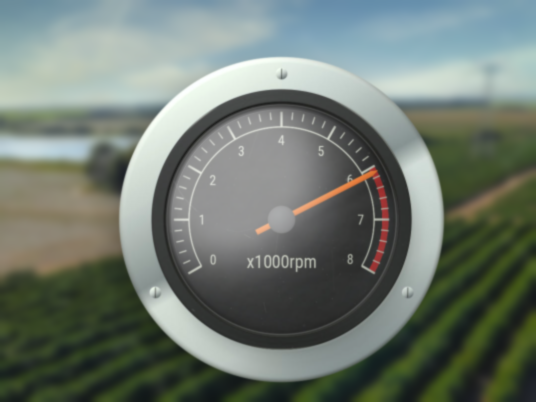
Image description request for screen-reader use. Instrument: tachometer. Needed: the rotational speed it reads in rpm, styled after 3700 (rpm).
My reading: 6100 (rpm)
